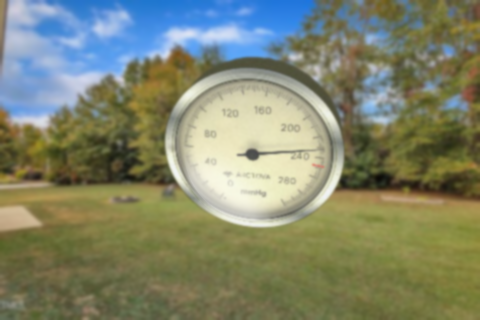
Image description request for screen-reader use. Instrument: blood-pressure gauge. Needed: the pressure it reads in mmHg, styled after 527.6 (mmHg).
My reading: 230 (mmHg)
